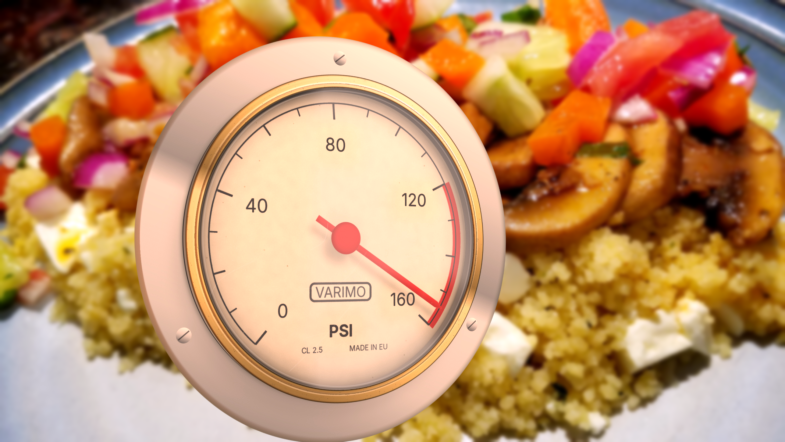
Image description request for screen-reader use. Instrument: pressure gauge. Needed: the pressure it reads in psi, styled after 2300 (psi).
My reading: 155 (psi)
